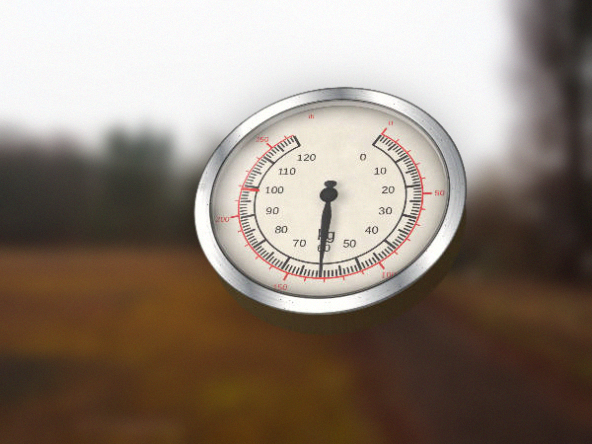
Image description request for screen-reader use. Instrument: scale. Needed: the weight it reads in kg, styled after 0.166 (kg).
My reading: 60 (kg)
